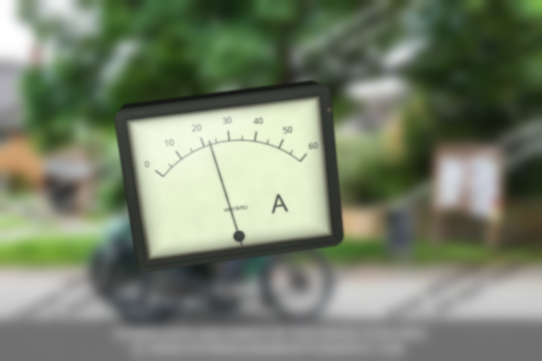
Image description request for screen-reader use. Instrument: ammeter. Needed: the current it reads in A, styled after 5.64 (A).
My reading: 22.5 (A)
